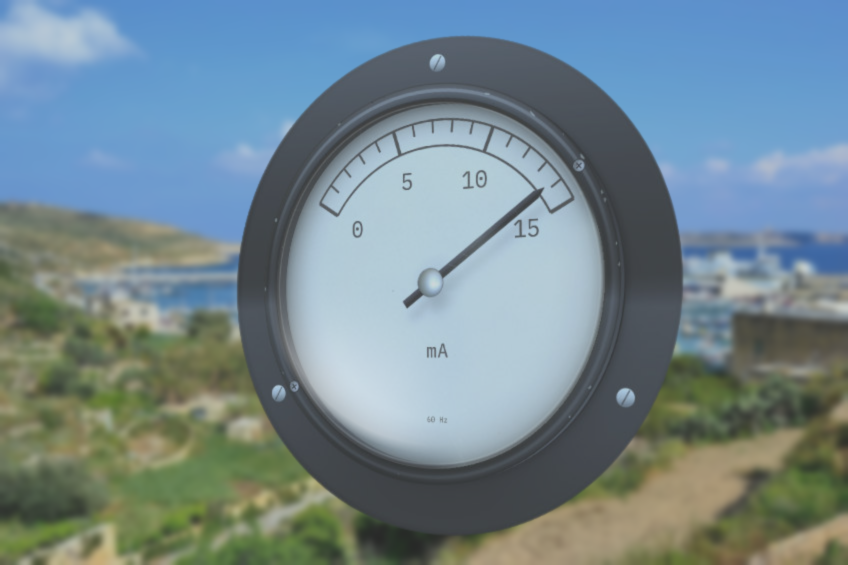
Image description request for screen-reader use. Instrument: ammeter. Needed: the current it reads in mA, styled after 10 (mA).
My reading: 14 (mA)
